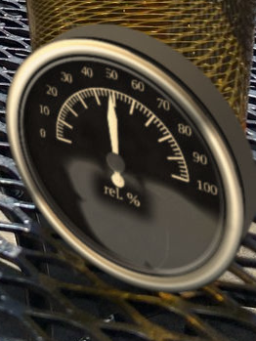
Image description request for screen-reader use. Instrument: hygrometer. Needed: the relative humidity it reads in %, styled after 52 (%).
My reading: 50 (%)
